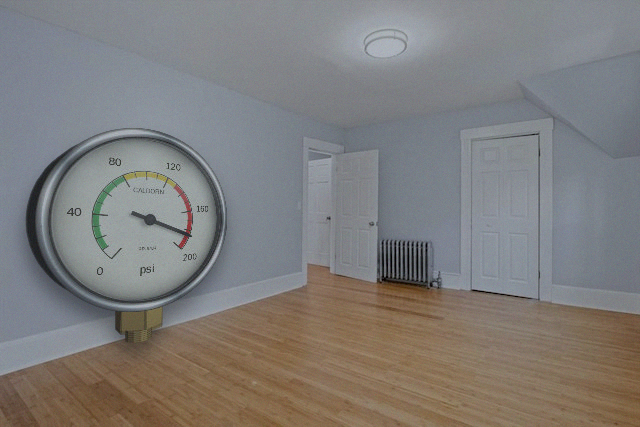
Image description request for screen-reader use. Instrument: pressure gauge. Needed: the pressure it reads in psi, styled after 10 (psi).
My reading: 185 (psi)
